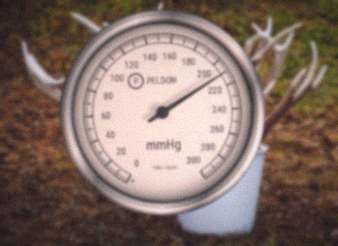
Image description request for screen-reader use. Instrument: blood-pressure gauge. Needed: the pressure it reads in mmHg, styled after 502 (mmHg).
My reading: 210 (mmHg)
